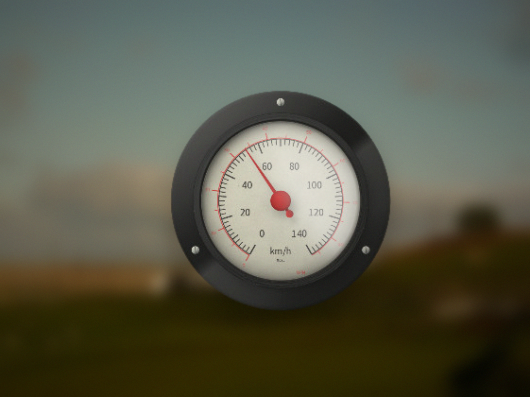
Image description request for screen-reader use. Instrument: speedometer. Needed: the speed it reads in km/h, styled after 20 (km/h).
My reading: 54 (km/h)
